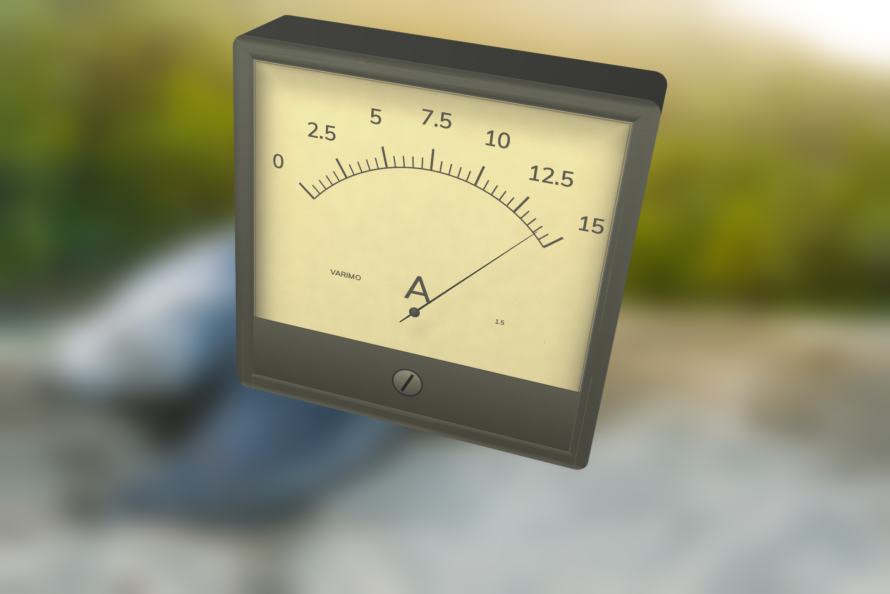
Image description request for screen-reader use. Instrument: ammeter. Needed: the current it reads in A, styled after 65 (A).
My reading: 14 (A)
